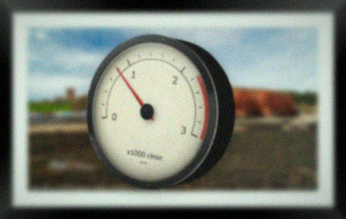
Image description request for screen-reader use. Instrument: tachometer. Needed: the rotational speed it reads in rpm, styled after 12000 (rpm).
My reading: 800 (rpm)
